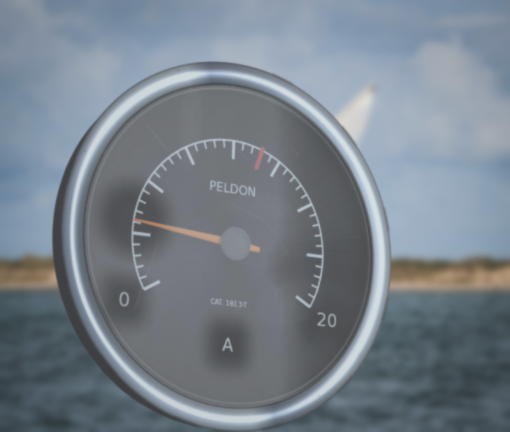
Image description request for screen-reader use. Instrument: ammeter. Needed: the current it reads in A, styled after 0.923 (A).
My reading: 3 (A)
